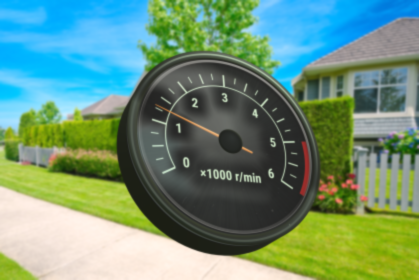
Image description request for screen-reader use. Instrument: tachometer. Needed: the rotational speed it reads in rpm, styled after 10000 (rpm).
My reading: 1250 (rpm)
